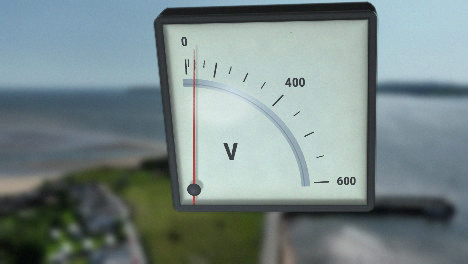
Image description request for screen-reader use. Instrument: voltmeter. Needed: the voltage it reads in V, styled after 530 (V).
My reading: 100 (V)
